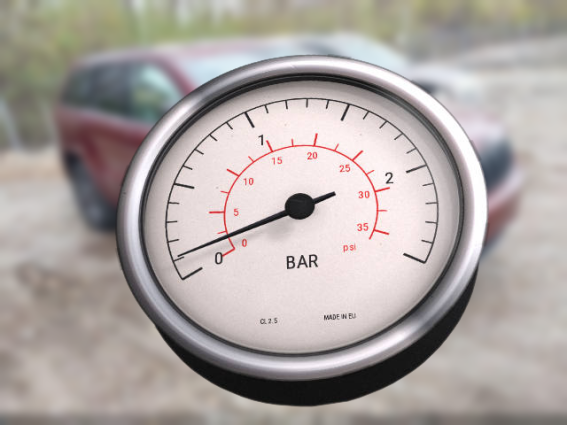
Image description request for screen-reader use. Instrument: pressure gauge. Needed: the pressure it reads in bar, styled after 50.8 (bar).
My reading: 0.1 (bar)
